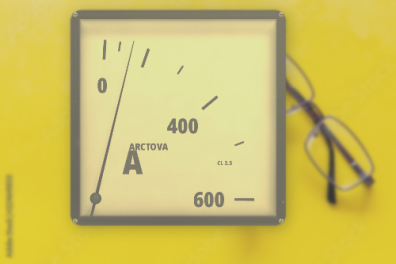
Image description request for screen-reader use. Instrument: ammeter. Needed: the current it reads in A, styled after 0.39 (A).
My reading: 150 (A)
